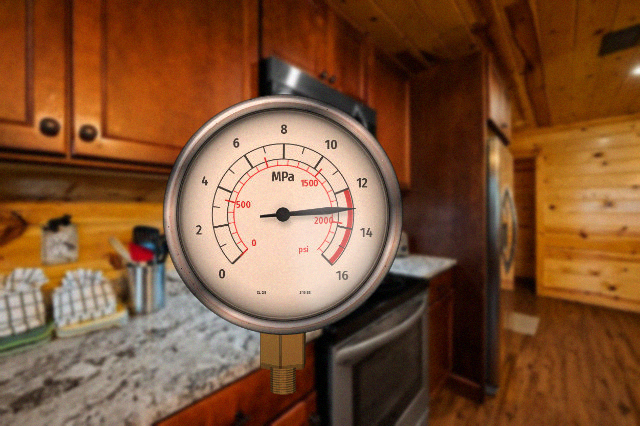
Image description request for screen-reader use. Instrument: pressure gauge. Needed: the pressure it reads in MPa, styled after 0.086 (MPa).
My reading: 13 (MPa)
